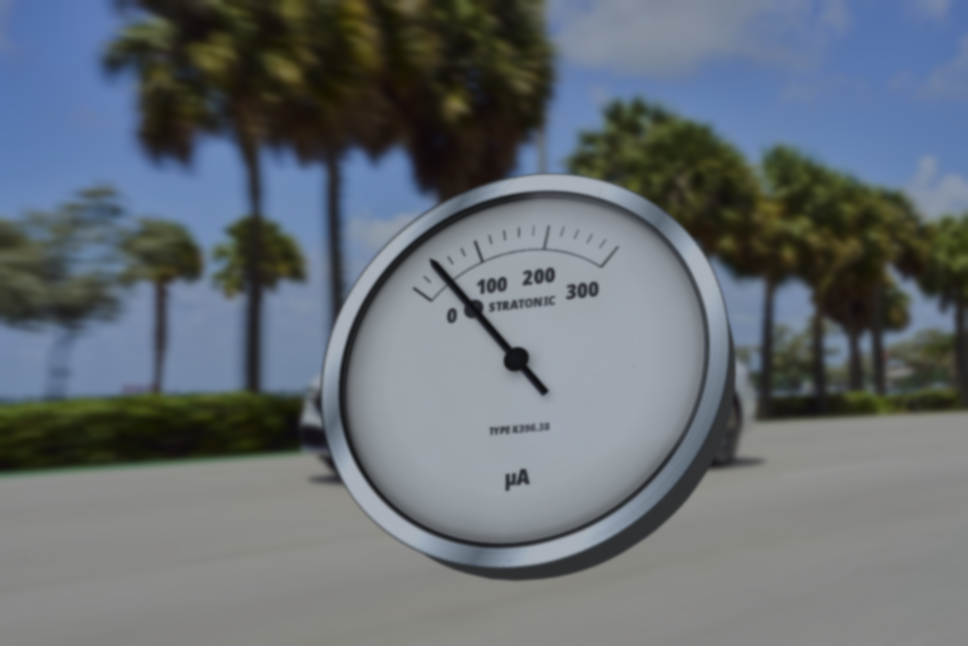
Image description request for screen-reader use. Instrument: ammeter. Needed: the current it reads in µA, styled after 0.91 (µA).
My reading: 40 (µA)
